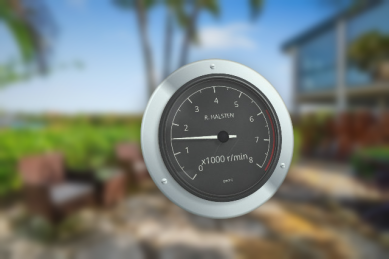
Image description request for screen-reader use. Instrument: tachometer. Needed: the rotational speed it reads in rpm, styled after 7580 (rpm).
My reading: 1500 (rpm)
